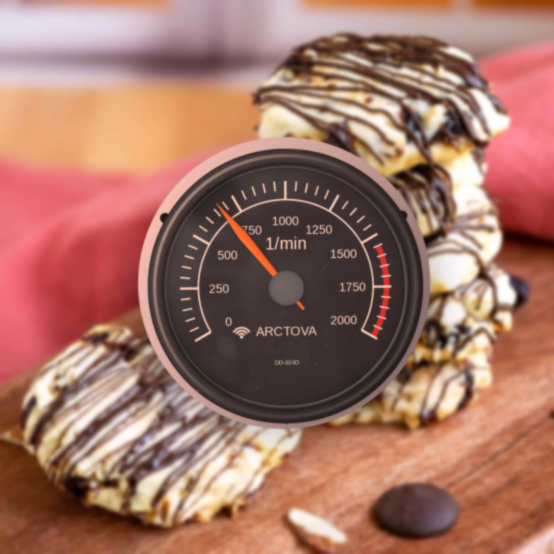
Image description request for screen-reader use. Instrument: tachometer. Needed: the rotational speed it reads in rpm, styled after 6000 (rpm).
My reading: 675 (rpm)
